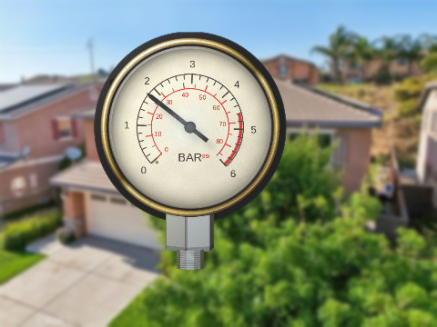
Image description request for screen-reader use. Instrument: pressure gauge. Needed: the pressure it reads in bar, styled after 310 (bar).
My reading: 1.8 (bar)
